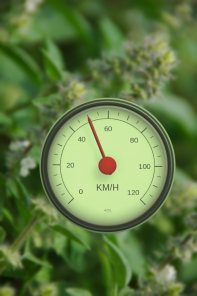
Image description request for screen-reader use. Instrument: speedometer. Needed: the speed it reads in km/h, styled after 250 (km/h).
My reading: 50 (km/h)
